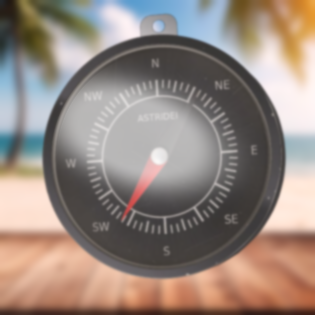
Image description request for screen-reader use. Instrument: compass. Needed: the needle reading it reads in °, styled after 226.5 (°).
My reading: 215 (°)
